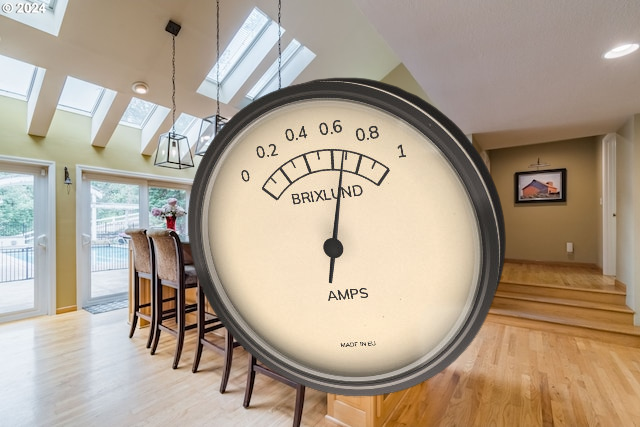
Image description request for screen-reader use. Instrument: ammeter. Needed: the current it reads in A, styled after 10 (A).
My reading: 0.7 (A)
